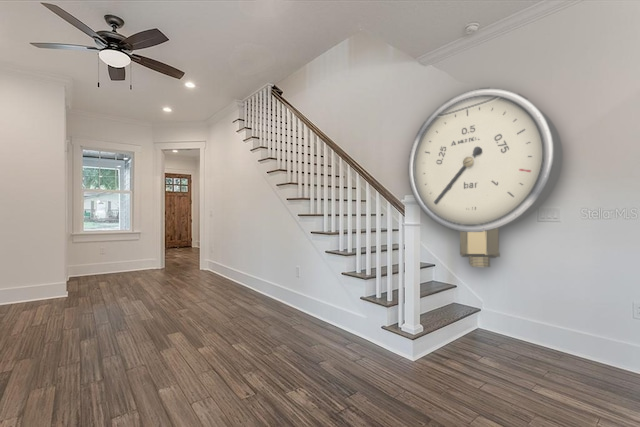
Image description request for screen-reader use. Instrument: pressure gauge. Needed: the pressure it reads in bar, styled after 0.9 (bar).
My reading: 0 (bar)
